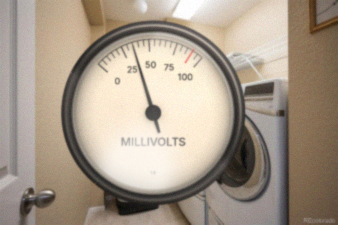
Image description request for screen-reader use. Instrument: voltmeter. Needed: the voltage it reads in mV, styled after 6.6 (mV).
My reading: 35 (mV)
